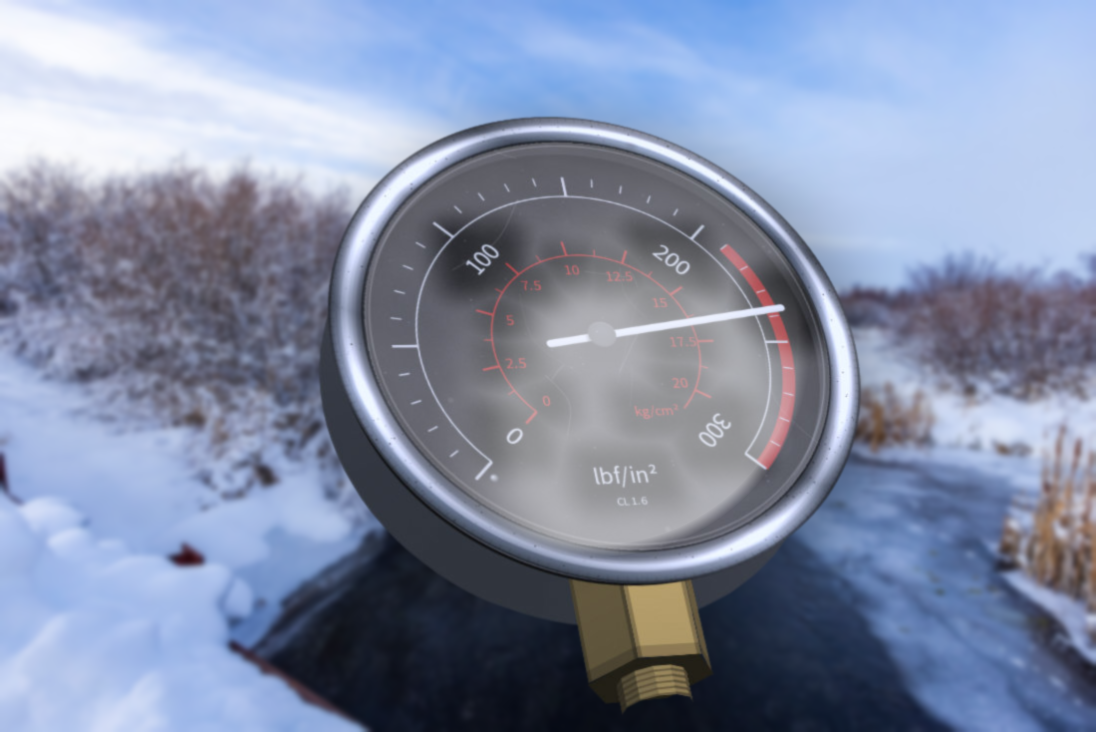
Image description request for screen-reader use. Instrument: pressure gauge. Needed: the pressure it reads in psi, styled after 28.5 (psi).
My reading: 240 (psi)
